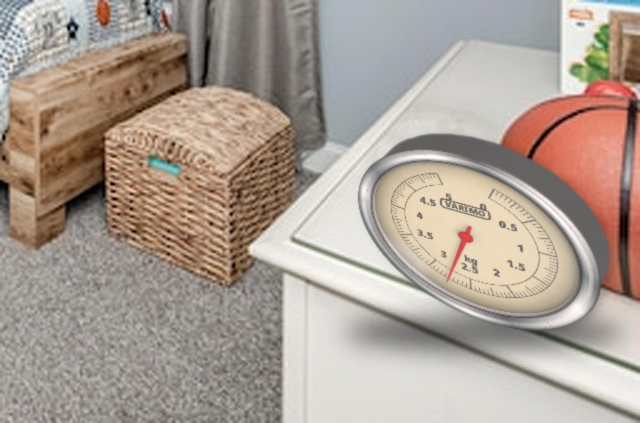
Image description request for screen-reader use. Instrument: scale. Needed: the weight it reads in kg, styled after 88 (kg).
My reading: 2.75 (kg)
